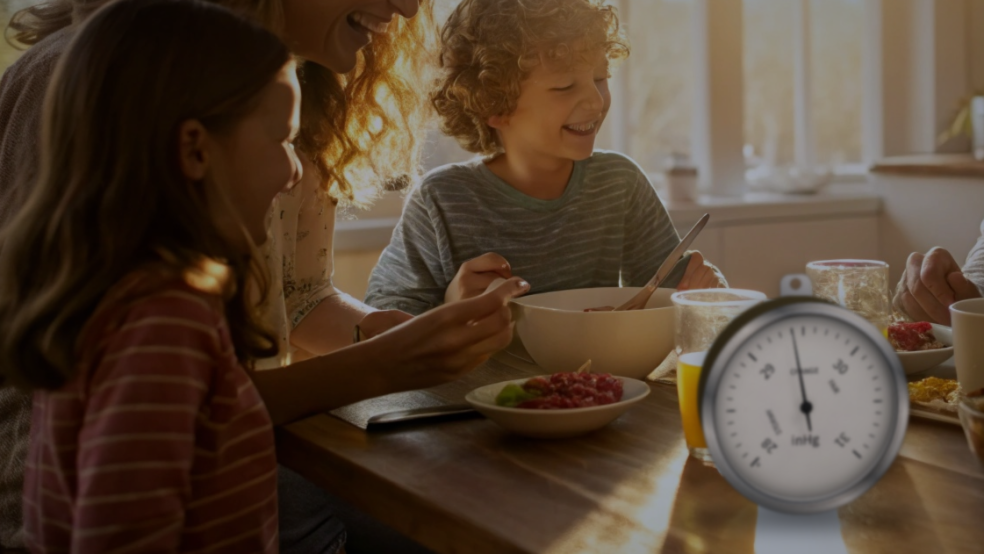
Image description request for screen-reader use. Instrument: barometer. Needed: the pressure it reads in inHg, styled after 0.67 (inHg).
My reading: 29.4 (inHg)
